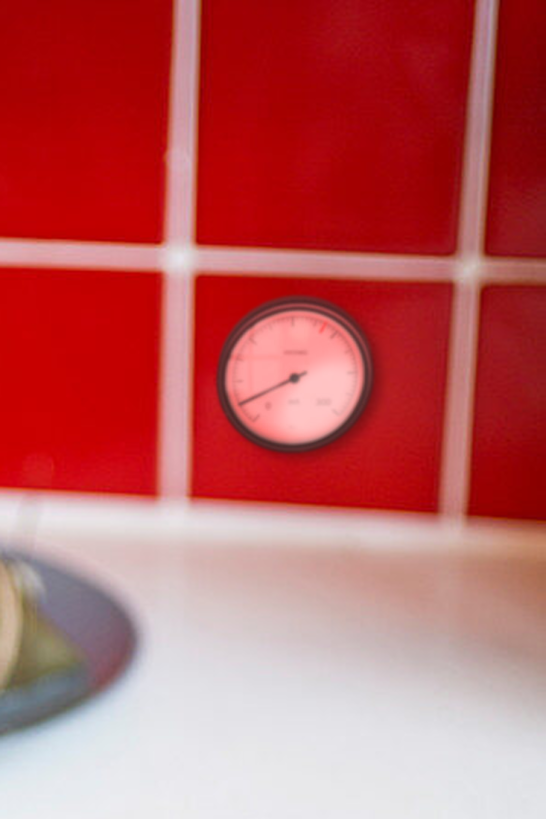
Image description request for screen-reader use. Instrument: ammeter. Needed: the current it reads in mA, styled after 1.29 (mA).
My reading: 25 (mA)
